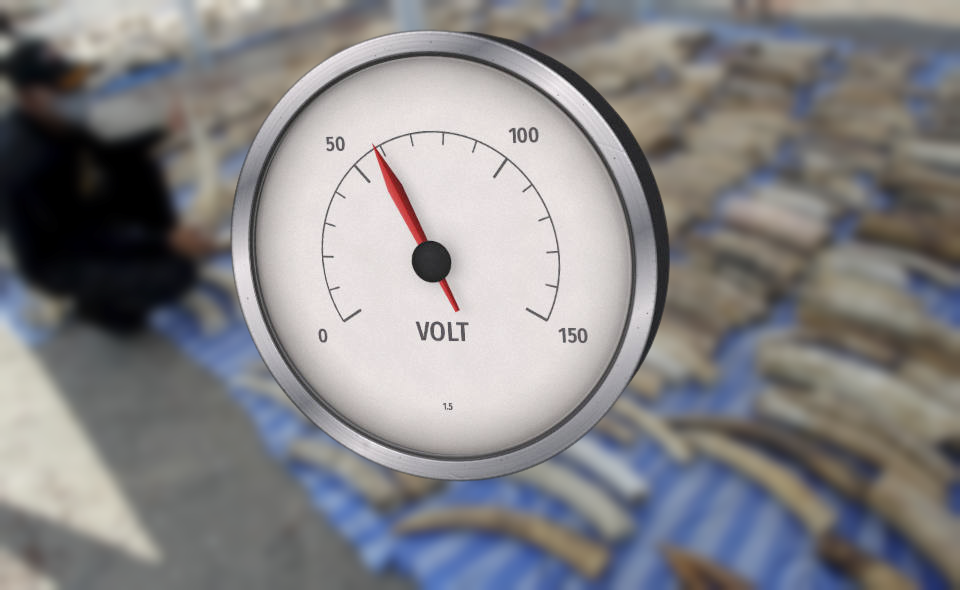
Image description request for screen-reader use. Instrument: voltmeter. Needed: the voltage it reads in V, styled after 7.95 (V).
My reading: 60 (V)
